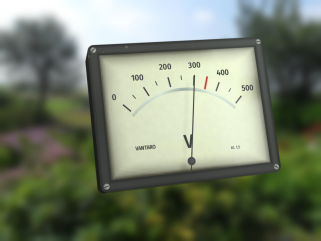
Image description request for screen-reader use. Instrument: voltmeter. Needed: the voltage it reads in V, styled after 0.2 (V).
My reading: 300 (V)
